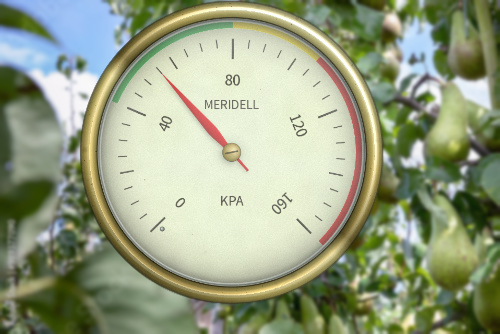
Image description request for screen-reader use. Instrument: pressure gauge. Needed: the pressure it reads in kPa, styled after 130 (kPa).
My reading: 55 (kPa)
